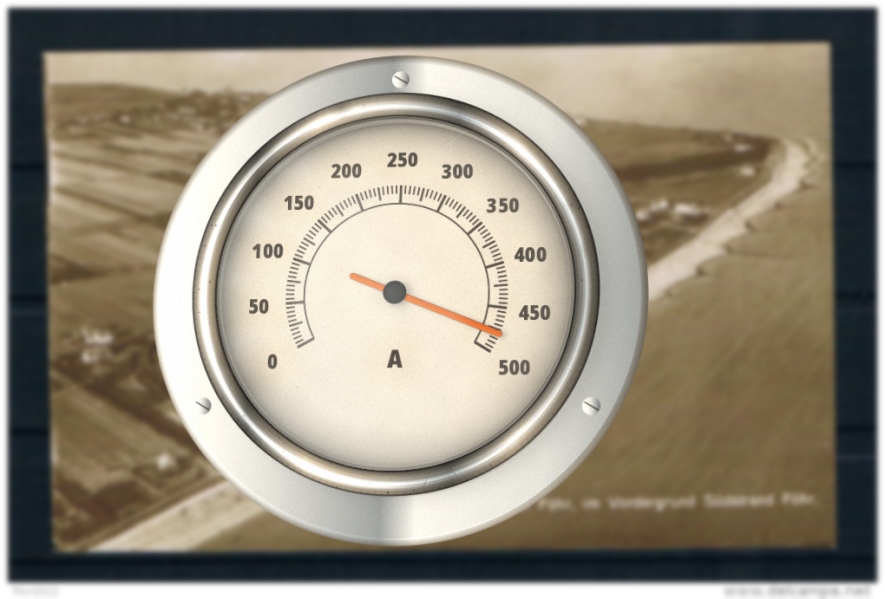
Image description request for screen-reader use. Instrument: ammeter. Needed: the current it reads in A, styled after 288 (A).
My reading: 480 (A)
